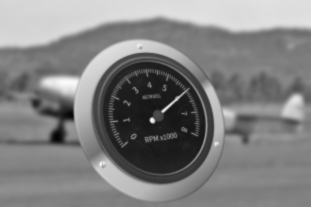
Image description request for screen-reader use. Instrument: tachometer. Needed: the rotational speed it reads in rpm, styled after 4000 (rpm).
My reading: 6000 (rpm)
